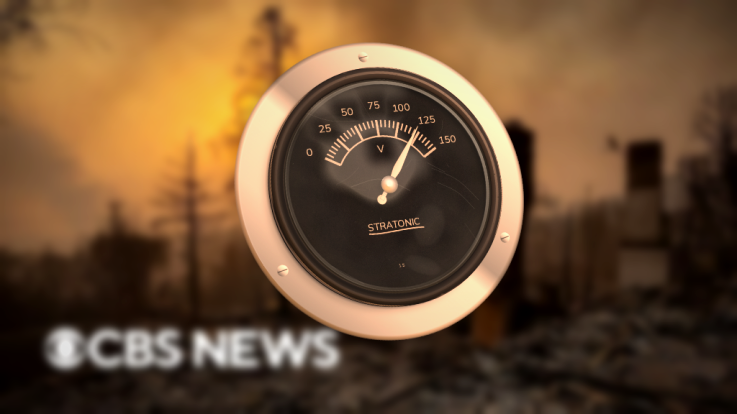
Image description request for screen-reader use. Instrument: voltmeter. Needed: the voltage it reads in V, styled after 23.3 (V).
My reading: 120 (V)
